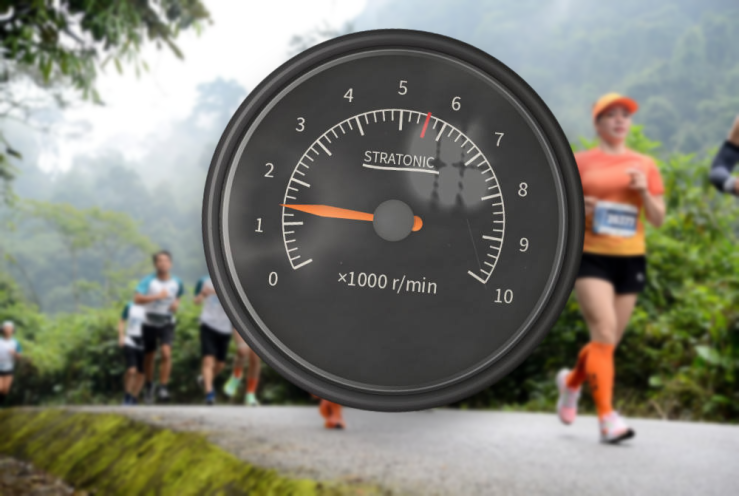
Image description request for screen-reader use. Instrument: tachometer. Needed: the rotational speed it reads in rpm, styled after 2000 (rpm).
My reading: 1400 (rpm)
